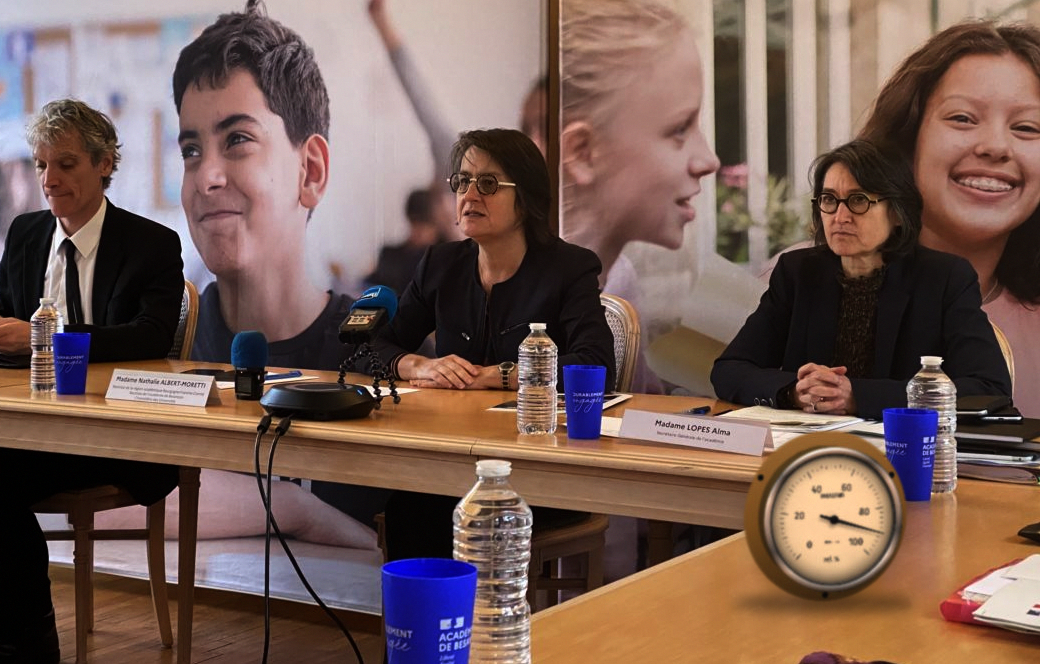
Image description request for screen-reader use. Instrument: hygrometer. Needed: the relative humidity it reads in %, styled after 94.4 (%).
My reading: 90 (%)
